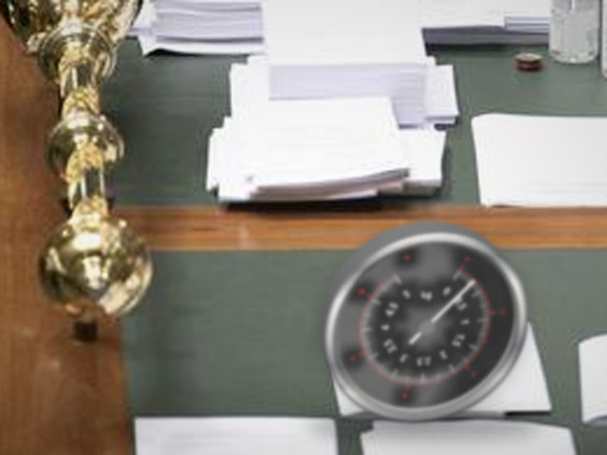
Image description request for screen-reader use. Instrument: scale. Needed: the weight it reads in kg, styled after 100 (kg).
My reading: 0.25 (kg)
